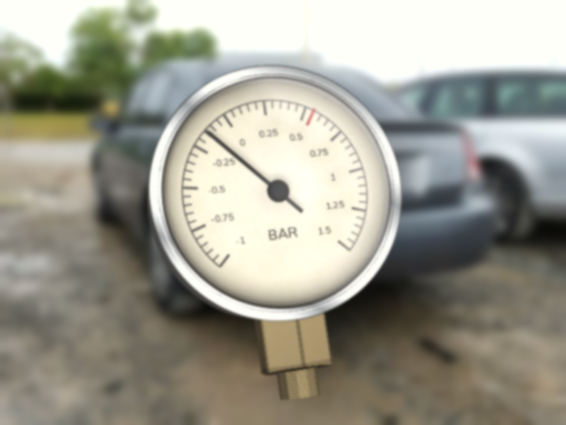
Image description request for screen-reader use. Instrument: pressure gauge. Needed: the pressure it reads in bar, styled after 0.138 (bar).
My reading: -0.15 (bar)
